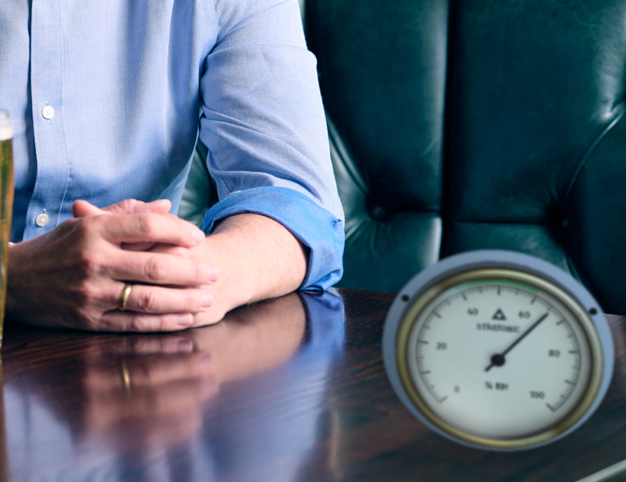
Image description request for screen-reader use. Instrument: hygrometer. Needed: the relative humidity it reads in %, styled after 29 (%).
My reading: 65 (%)
